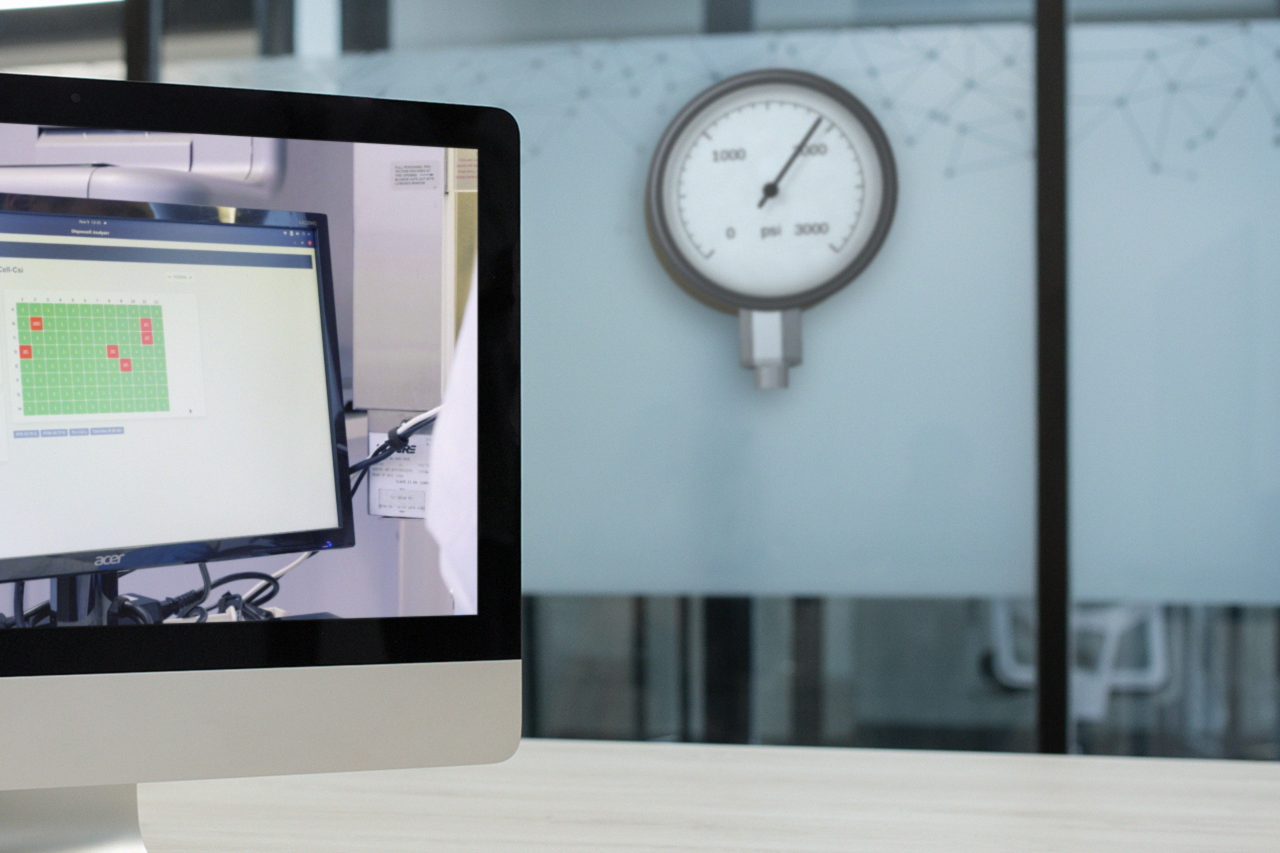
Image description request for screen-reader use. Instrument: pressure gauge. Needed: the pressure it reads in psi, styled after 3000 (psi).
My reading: 1900 (psi)
